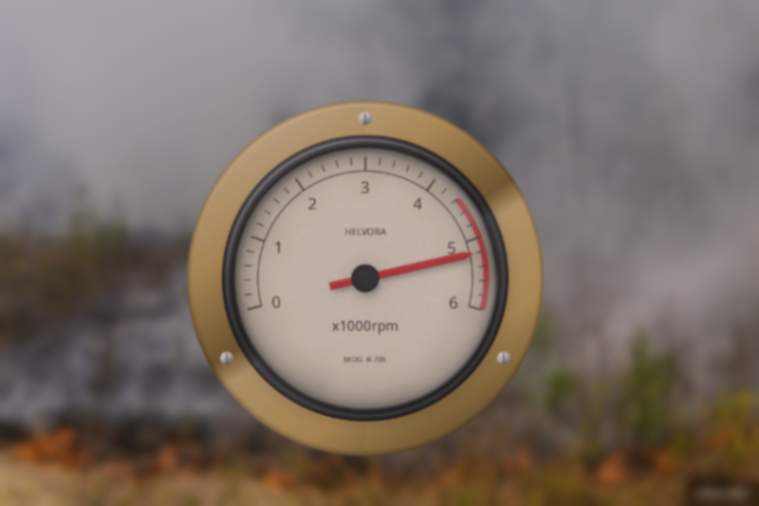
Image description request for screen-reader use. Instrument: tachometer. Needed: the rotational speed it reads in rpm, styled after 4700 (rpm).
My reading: 5200 (rpm)
